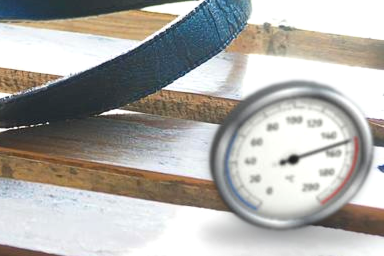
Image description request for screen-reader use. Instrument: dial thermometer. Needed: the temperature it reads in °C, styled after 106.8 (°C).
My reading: 150 (°C)
